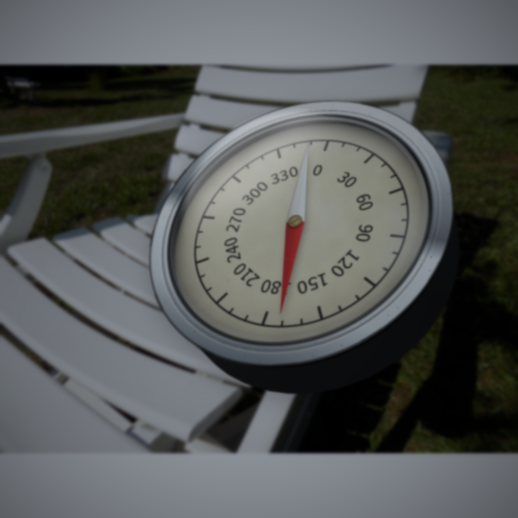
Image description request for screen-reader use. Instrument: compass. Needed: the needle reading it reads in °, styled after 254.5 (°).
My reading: 170 (°)
